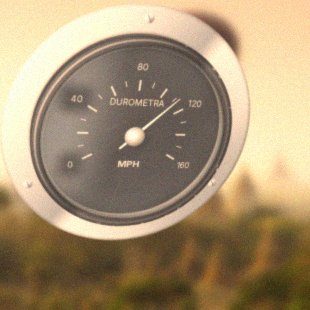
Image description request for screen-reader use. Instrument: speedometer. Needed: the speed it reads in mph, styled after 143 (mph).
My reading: 110 (mph)
